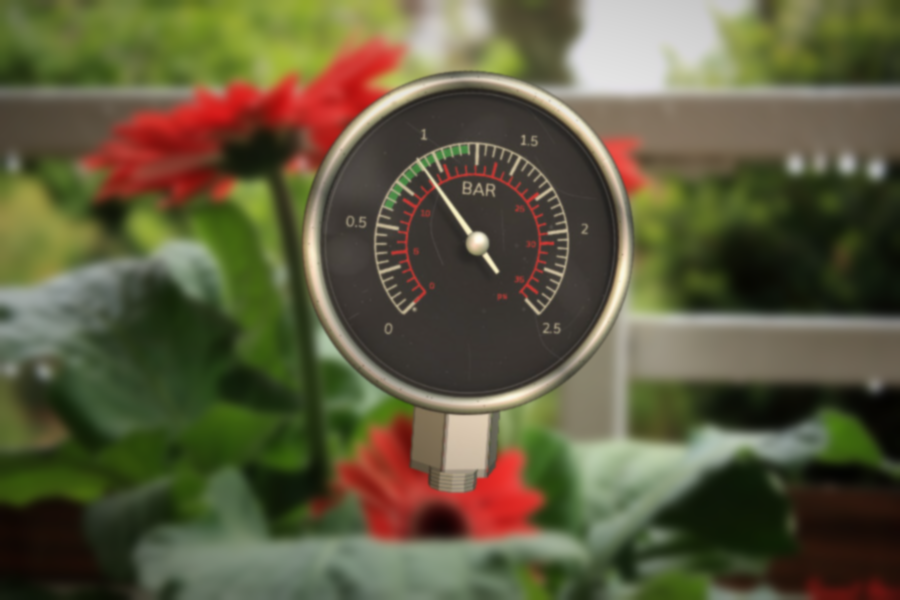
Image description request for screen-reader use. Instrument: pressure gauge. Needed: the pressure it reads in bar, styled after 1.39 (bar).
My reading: 0.9 (bar)
